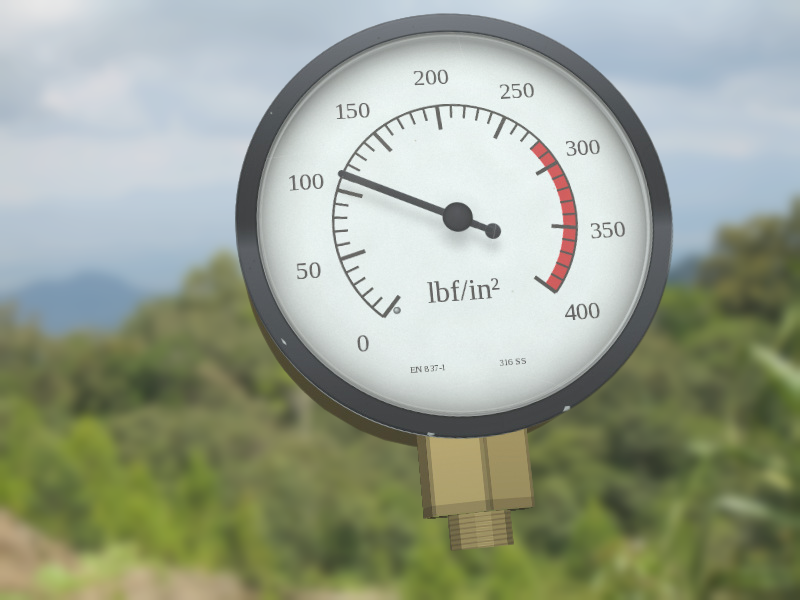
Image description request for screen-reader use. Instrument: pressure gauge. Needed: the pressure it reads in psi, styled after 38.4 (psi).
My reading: 110 (psi)
